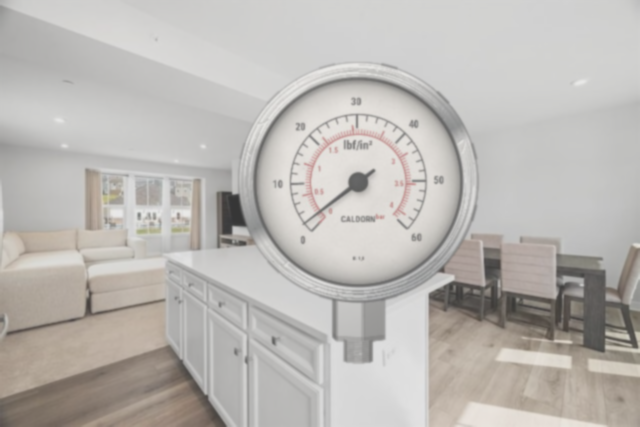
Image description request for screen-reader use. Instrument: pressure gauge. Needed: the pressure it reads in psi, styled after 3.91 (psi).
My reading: 2 (psi)
